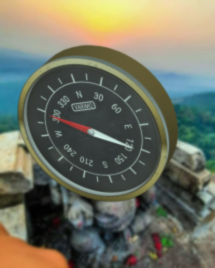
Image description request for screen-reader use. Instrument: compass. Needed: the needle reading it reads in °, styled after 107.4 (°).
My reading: 300 (°)
